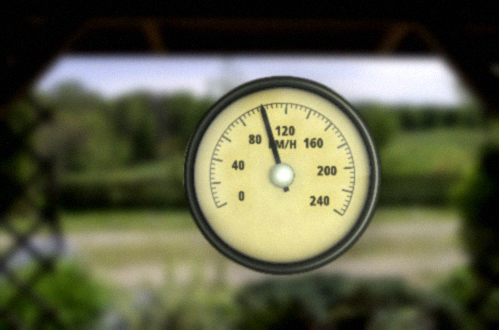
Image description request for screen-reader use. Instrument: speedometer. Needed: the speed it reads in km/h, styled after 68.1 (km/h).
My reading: 100 (km/h)
